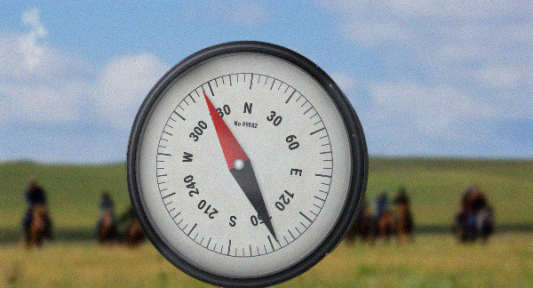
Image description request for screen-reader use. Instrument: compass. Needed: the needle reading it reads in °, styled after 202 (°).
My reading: 325 (°)
